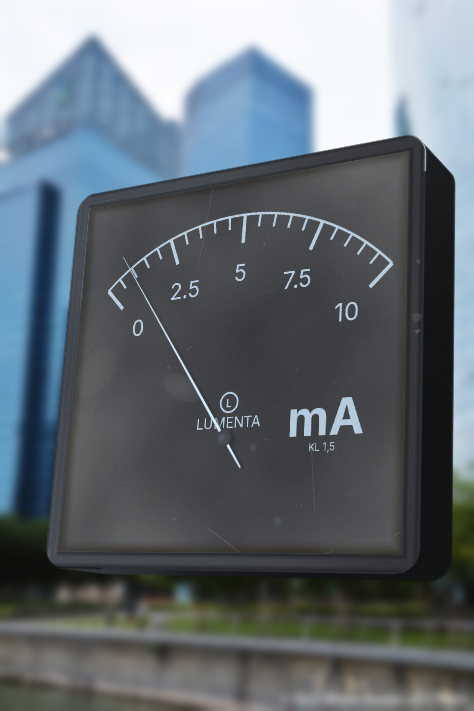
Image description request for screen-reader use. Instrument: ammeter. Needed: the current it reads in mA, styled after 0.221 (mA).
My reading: 1 (mA)
